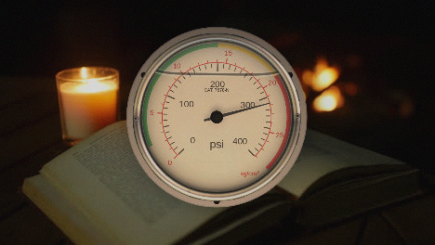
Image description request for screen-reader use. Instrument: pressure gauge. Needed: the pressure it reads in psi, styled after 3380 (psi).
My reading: 310 (psi)
